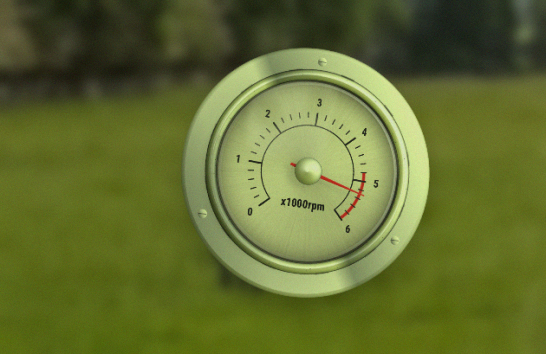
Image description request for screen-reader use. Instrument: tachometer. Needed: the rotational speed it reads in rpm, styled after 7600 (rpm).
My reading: 5300 (rpm)
